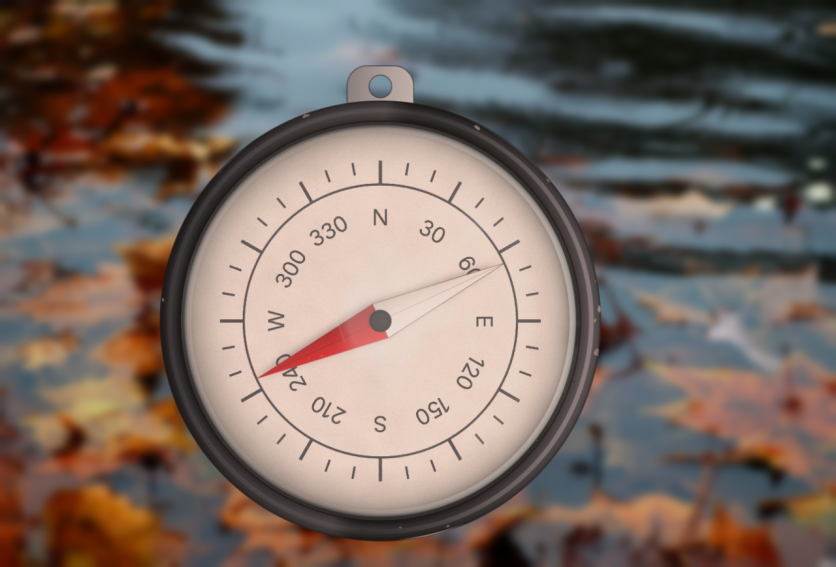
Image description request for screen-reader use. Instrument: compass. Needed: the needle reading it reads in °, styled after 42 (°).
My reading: 245 (°)
